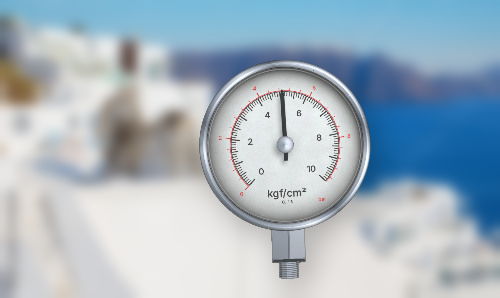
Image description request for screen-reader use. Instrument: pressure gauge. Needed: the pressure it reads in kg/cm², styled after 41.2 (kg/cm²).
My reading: 5 (kg/cm²)
